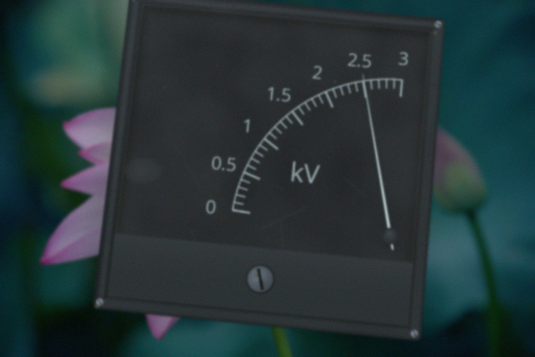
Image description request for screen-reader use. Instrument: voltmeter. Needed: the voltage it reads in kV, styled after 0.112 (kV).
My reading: 2.5 (kV)
